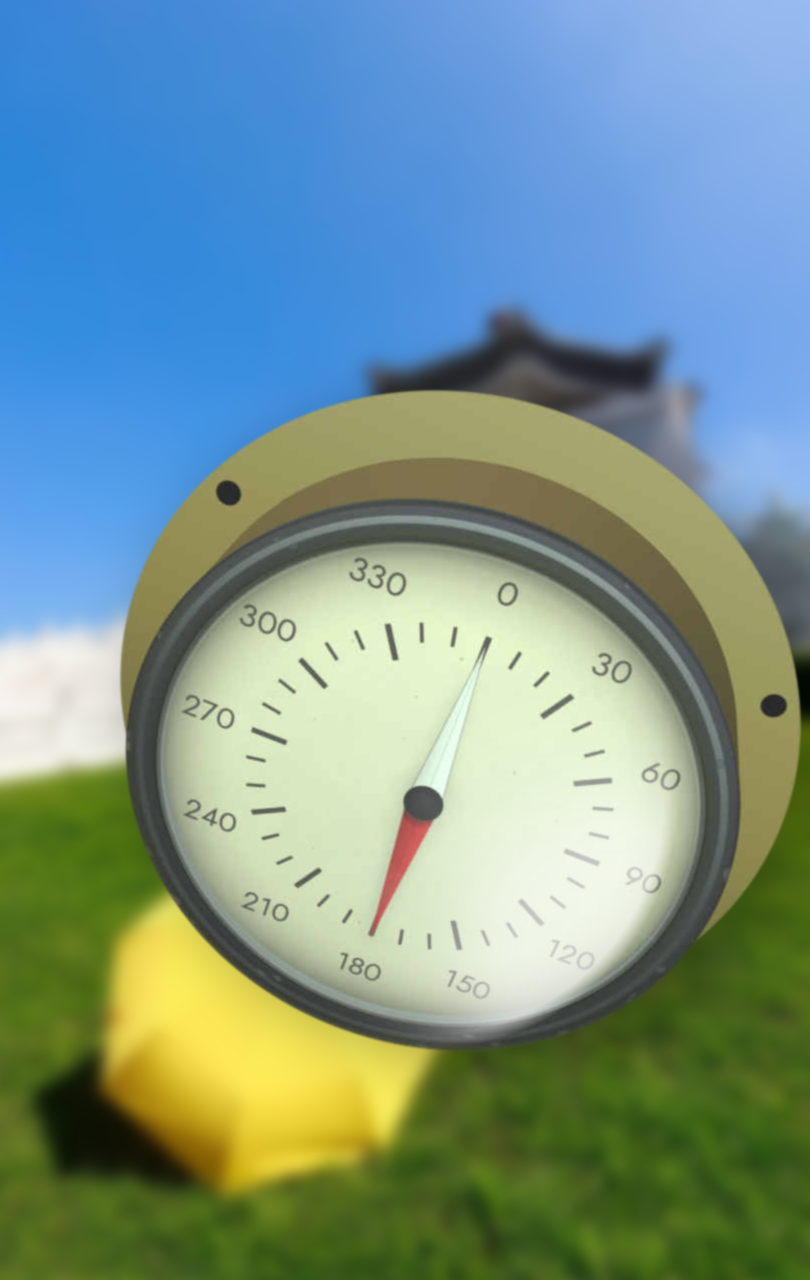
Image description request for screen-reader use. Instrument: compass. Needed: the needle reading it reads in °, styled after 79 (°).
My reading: 180 (°)
